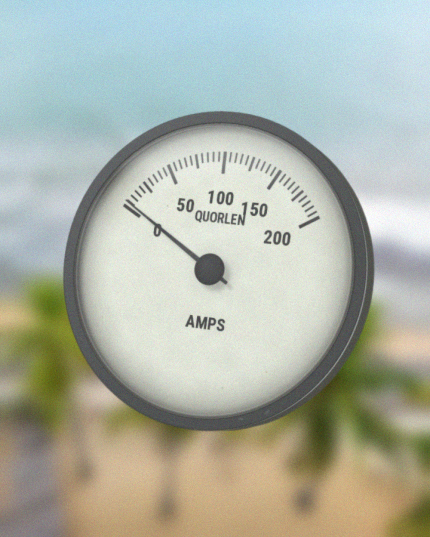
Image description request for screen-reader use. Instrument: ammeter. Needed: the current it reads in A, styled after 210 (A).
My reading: 5 (A)
